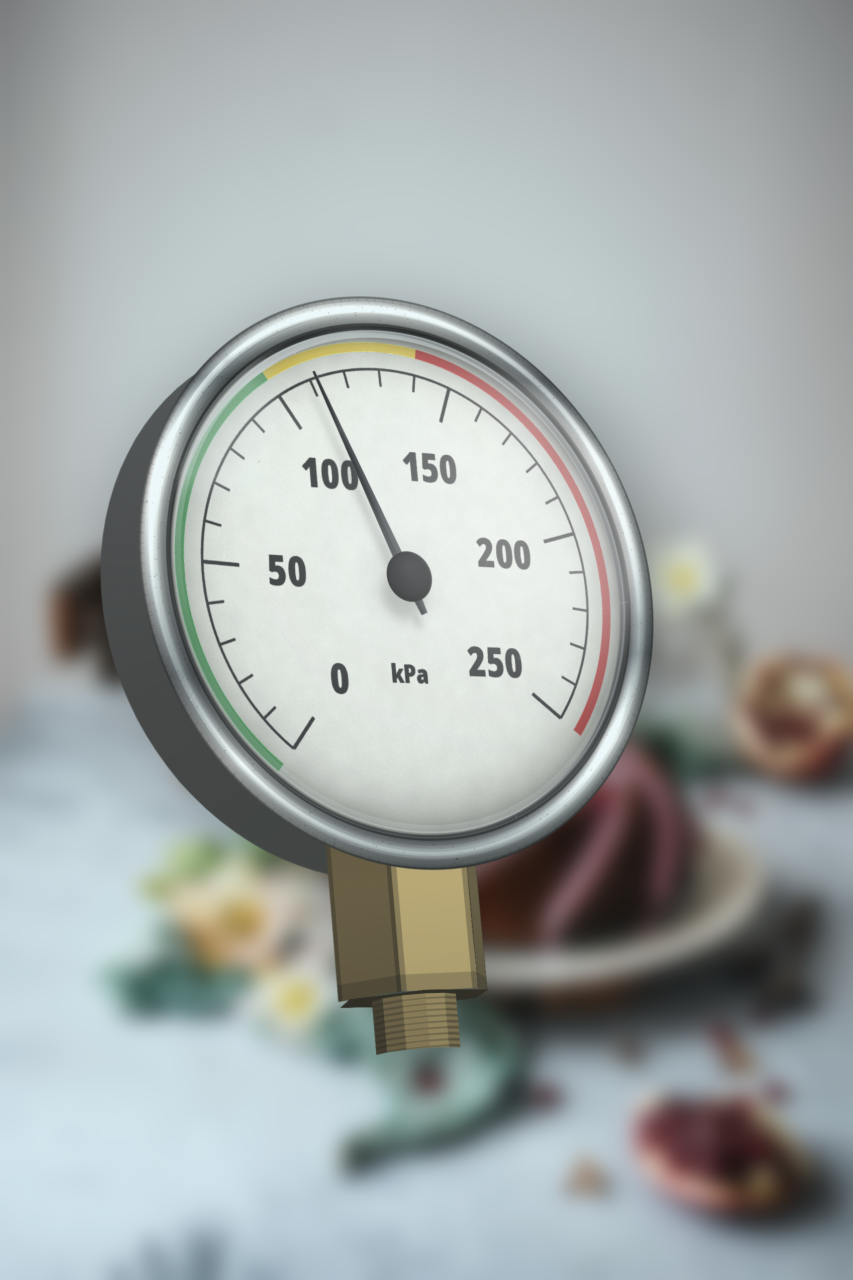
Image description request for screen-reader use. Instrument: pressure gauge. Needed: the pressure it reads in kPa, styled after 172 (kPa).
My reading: 110 (kPa)
